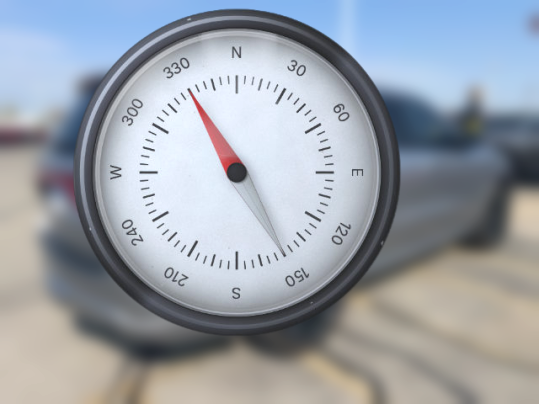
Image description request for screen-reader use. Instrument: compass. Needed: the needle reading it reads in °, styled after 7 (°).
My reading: 330 (°)
